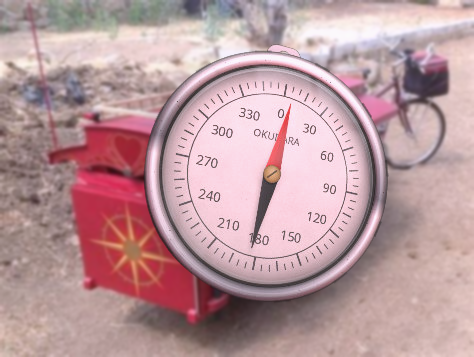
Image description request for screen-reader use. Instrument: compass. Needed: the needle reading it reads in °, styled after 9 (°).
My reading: 5 (°)
